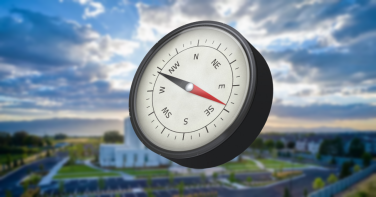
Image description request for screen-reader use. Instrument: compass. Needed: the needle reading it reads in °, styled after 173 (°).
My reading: 115 (°)
